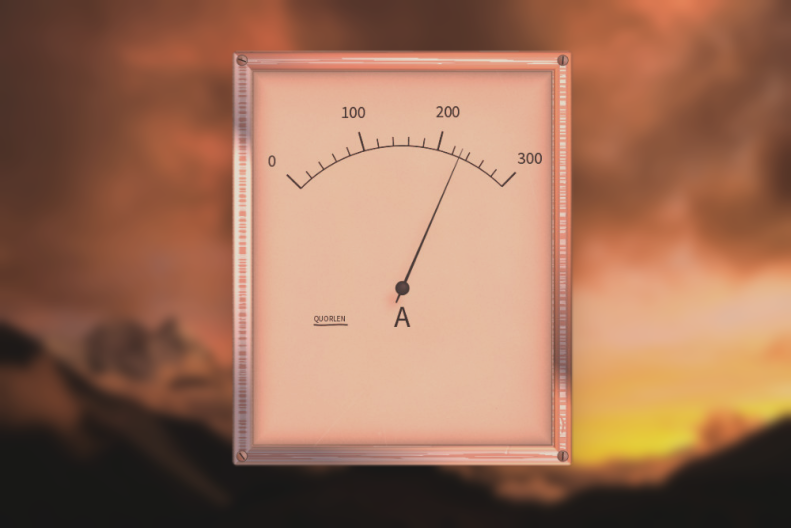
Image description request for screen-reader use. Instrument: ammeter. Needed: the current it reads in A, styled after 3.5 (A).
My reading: 230 (A)
